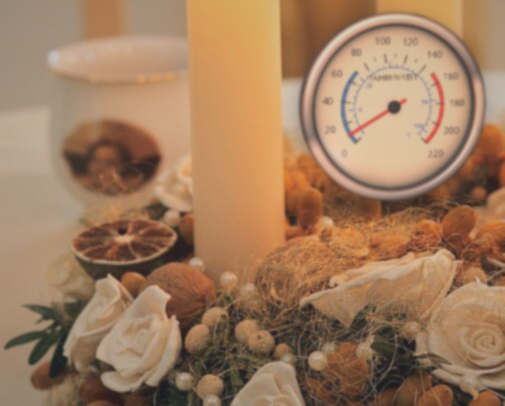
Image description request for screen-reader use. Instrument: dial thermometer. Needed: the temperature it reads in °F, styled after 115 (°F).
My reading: 10 (°F)
